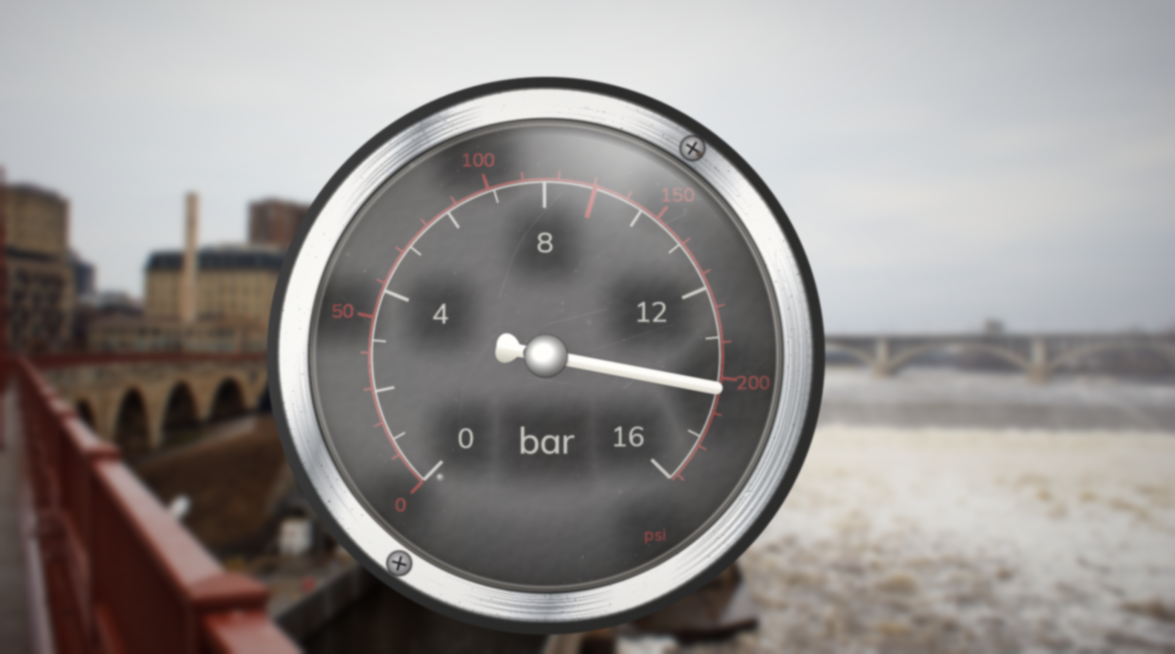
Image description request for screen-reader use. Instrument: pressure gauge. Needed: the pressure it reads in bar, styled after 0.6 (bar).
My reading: 14 (bar)
